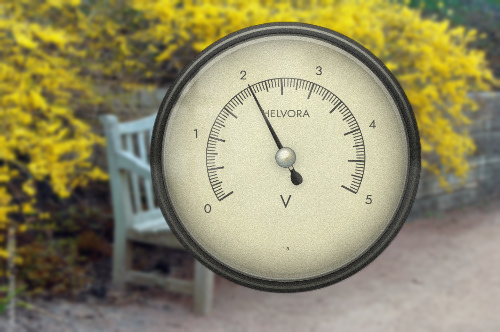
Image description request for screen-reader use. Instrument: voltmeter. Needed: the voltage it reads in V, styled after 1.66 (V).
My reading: 2 (V)
